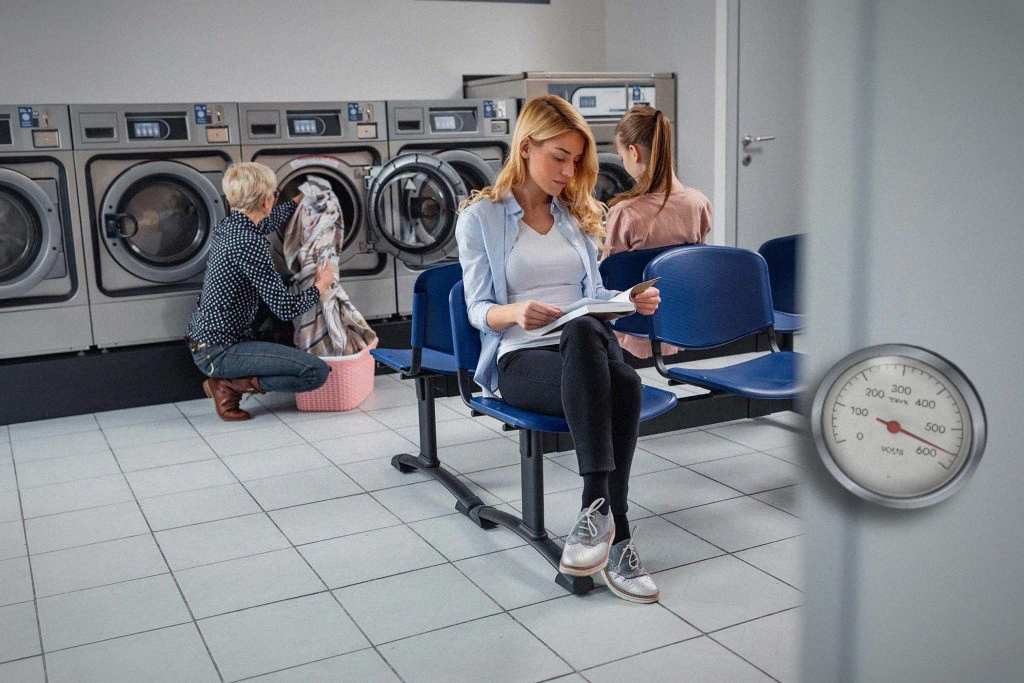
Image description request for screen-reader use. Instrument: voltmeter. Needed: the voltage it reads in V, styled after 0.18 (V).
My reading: 560 (V)
